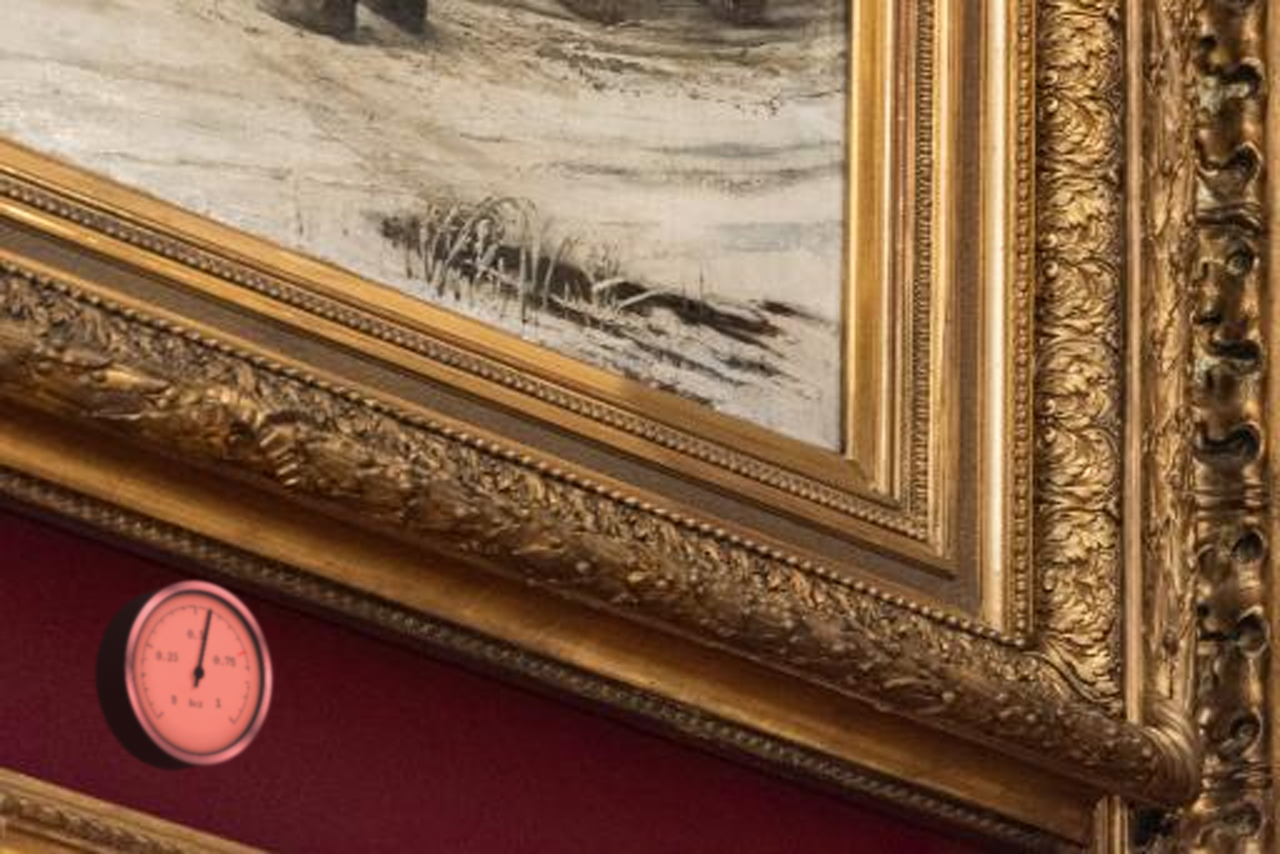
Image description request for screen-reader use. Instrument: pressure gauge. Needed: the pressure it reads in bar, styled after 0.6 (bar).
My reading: 0.55 (bar)
